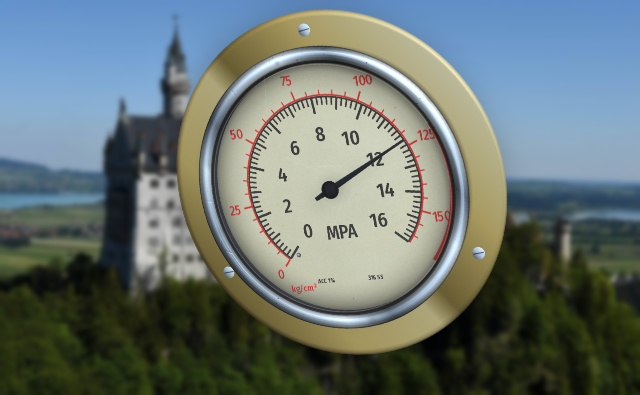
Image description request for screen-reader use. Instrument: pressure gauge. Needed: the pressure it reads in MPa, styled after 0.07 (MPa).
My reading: 12 (MPa)
